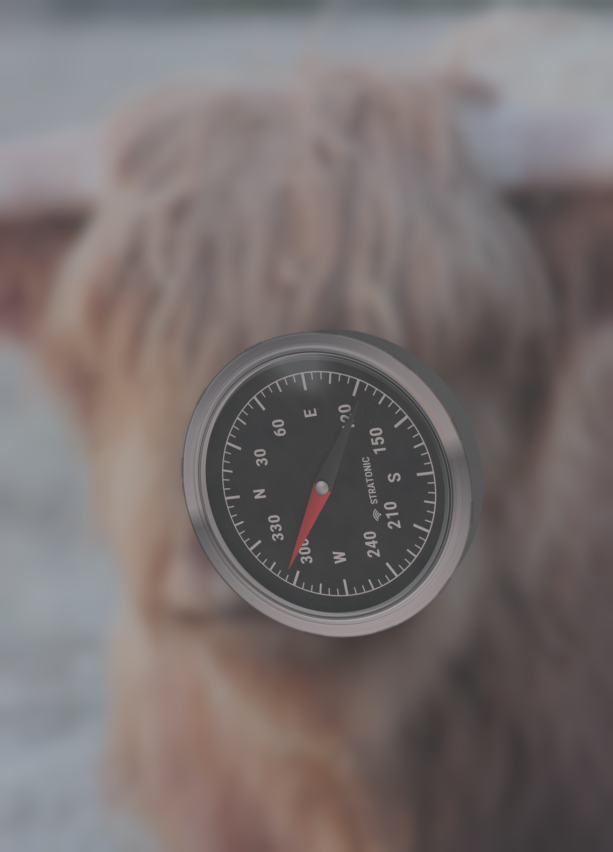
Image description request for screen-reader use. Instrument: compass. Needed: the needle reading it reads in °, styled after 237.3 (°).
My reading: 305 (°)
